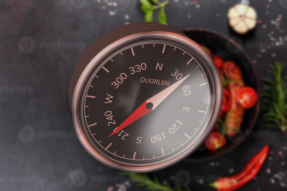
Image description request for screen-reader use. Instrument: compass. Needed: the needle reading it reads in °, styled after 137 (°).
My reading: 220 (°)
